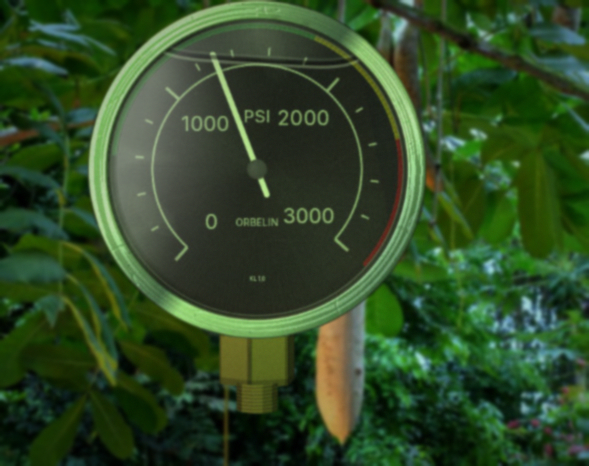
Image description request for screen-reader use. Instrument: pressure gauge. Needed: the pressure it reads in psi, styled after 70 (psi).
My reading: 1300 (psi)
